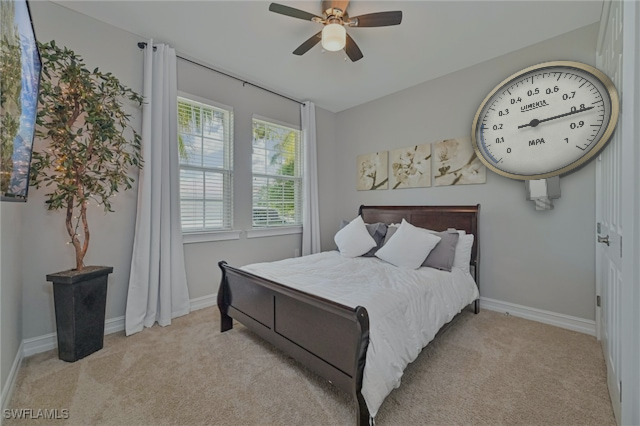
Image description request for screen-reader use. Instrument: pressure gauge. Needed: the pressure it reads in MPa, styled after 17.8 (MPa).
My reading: 0.82 (MPa)
